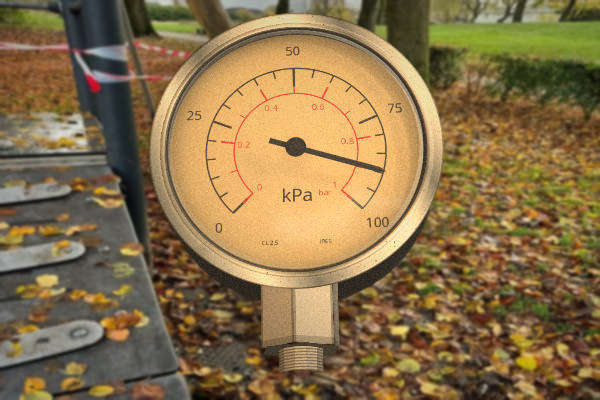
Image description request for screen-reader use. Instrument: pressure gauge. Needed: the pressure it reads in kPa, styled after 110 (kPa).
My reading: 90 (kPa)
